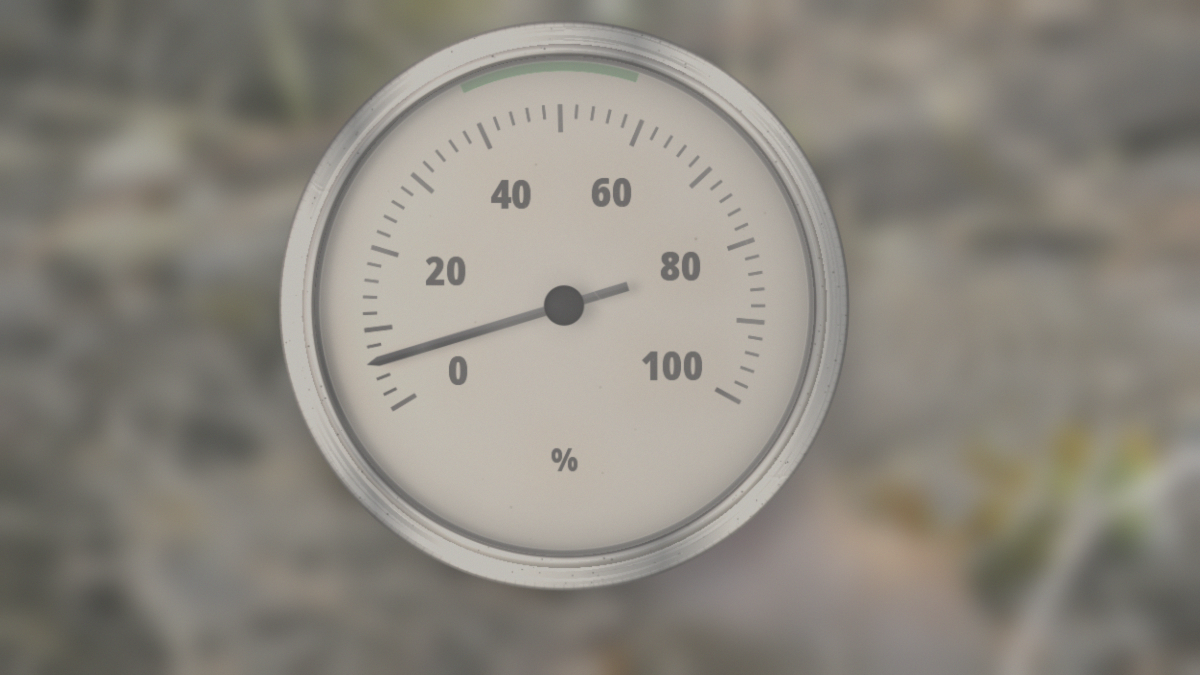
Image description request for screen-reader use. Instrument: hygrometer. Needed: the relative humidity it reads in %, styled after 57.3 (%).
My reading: 6 (%)
